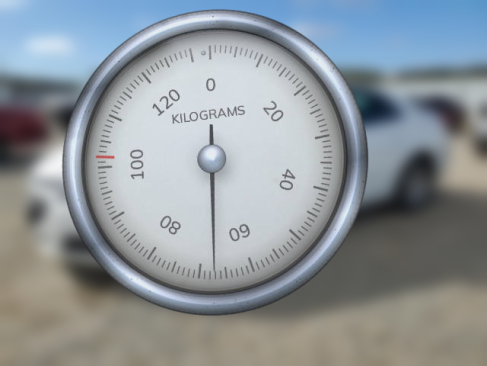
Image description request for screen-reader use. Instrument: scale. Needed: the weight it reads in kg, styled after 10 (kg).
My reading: 67 (kg)
